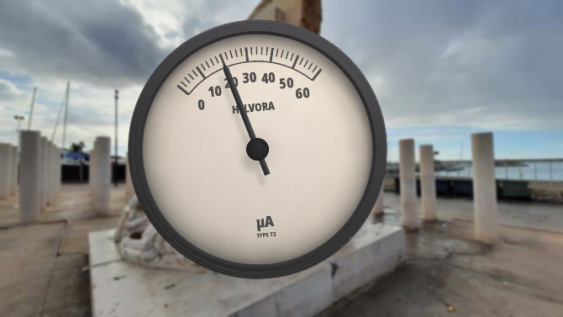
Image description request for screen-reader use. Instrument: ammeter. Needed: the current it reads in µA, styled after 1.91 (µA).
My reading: 20 (µA)
